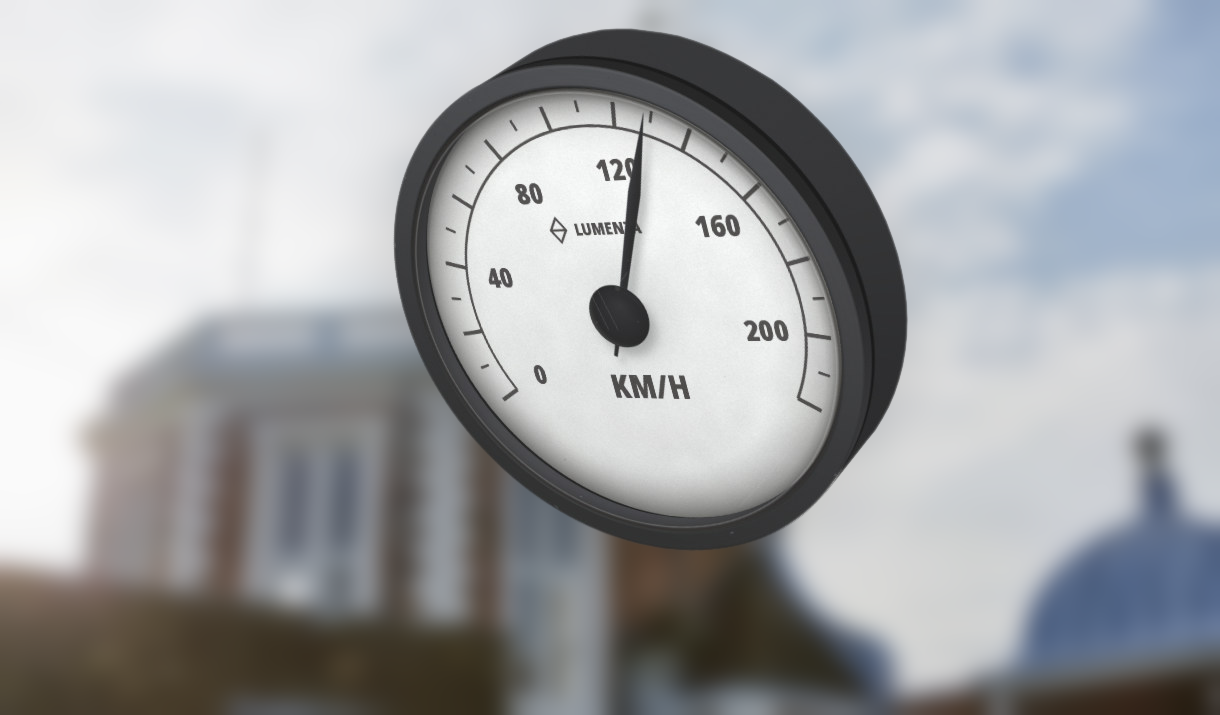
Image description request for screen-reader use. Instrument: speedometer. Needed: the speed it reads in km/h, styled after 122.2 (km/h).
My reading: 130 (km/h)
